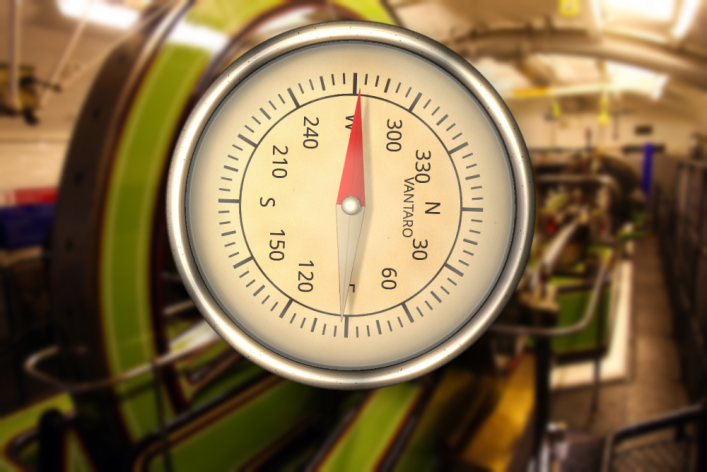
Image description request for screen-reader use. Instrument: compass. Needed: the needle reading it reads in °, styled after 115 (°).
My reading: 272.5 (°)
